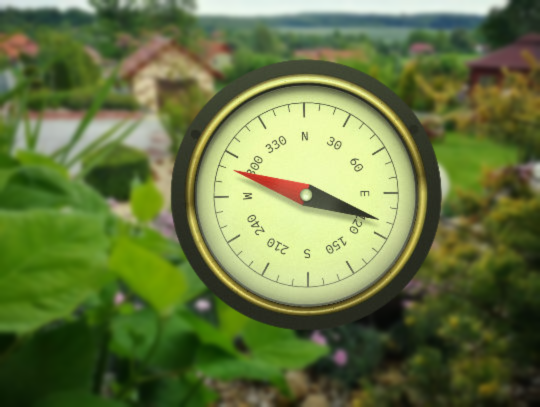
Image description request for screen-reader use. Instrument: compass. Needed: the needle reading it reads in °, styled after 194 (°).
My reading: 290 (°)
